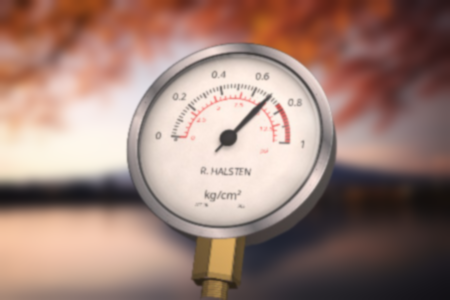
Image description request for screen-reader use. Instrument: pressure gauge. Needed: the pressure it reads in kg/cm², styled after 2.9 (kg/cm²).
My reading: 0.7 (kg/cm²)
